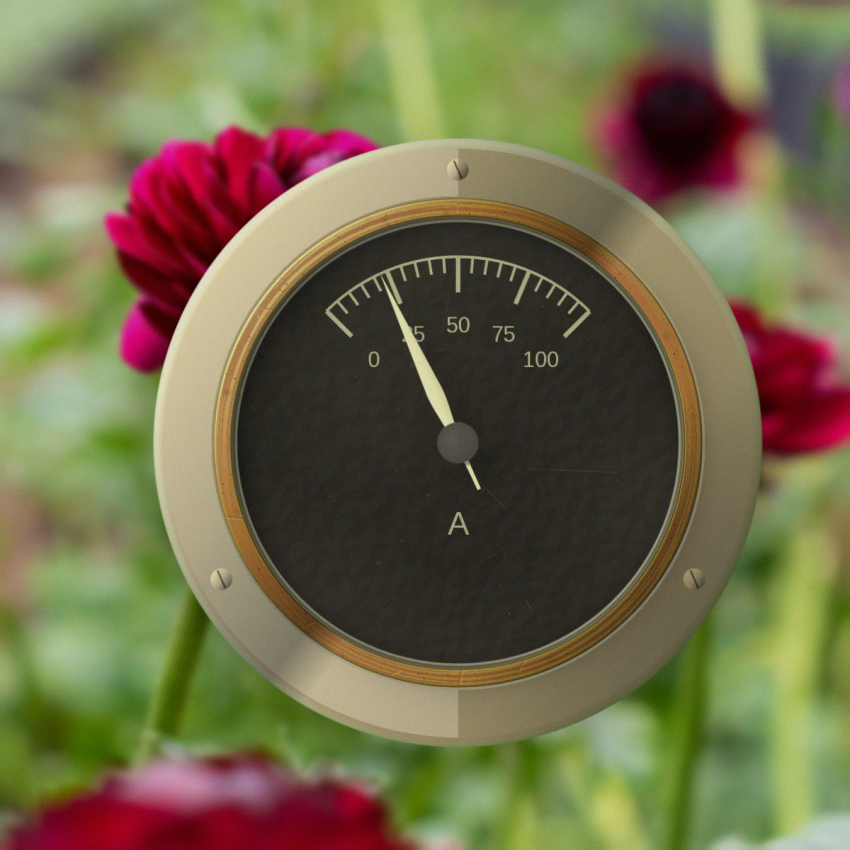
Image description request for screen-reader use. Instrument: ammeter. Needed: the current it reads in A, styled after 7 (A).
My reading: 22.5 (A)
